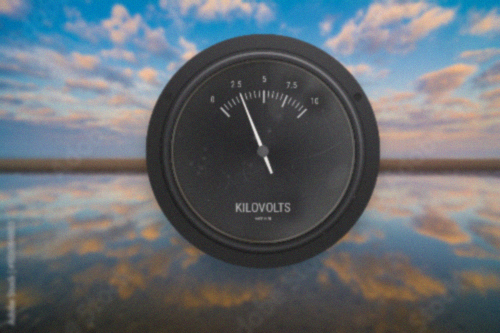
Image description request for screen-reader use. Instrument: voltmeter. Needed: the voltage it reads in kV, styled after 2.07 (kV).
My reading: 2.5 (kV)
